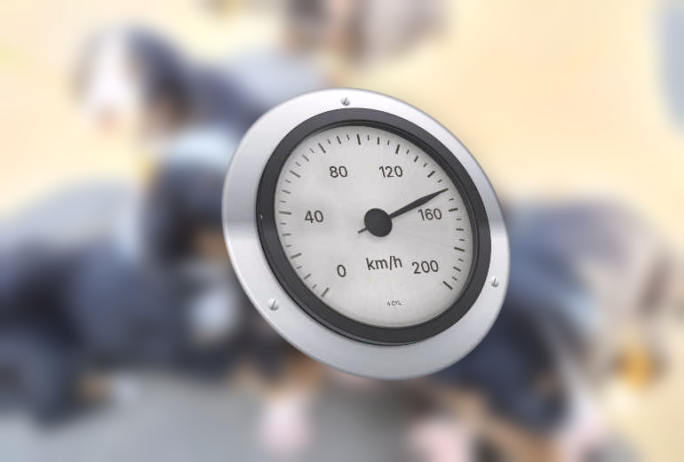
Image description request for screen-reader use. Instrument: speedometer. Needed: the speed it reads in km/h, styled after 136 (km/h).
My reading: 150 (km/h)
